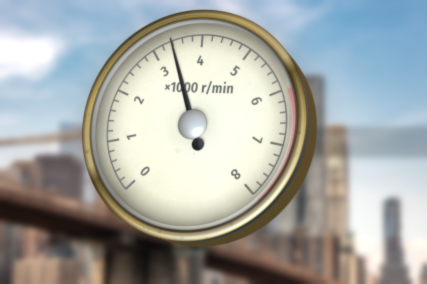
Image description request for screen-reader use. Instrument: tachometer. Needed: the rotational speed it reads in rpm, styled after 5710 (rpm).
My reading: 3400 (rpm)
